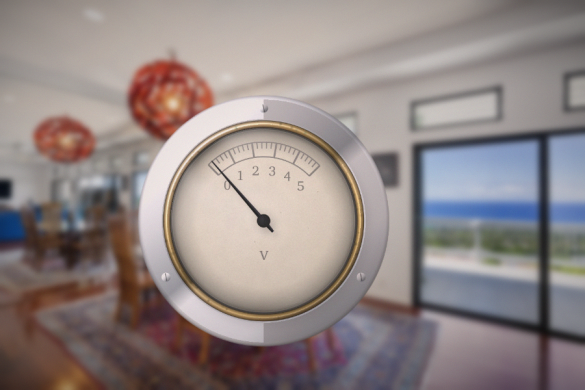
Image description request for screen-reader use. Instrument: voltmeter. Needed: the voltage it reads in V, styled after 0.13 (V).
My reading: 0.2 (V)
